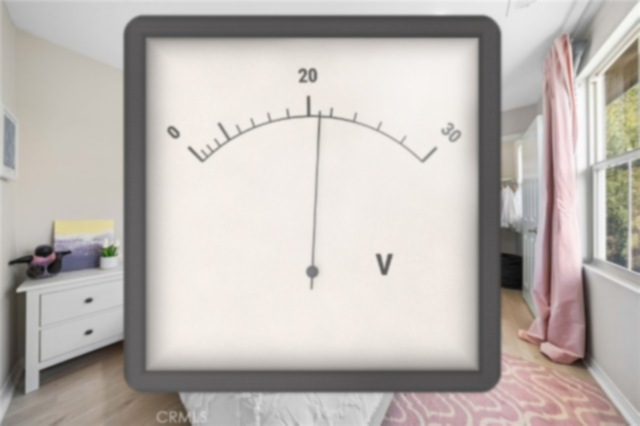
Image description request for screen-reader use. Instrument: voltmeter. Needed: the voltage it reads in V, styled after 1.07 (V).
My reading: 21 (V)
